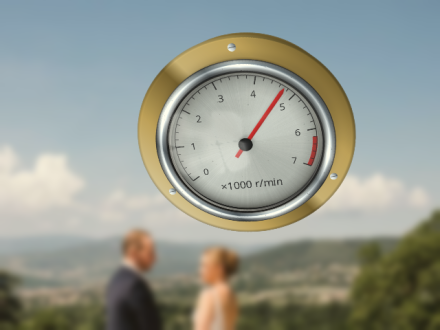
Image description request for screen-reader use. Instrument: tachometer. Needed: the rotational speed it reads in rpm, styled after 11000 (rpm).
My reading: 4700 (rpm)
